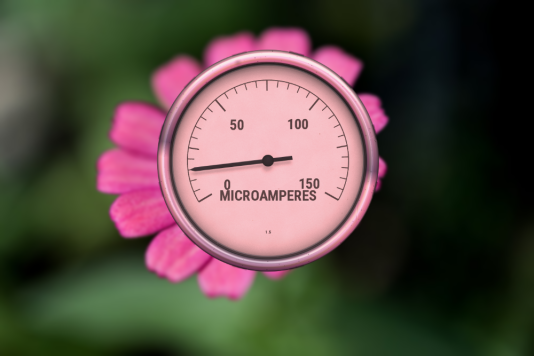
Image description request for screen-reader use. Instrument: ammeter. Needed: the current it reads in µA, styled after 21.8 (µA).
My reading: 15 (µA)
